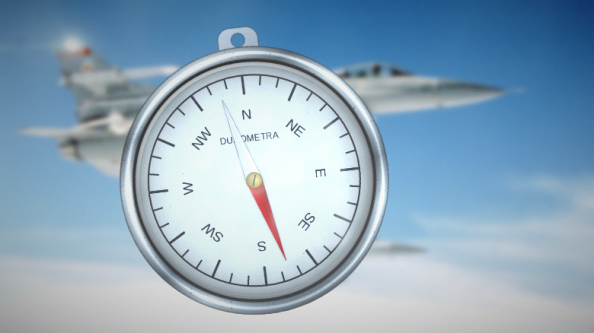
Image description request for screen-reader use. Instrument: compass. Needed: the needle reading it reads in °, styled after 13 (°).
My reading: 165 (°)
